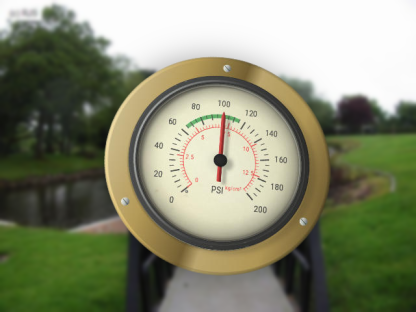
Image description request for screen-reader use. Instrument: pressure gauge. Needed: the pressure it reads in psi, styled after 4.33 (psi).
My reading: 100 (psi)
